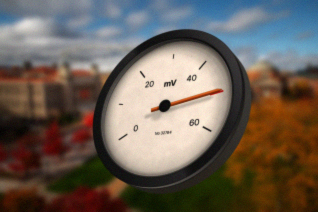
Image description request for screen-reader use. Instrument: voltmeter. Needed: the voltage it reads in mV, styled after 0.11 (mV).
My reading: 50 (mV)
